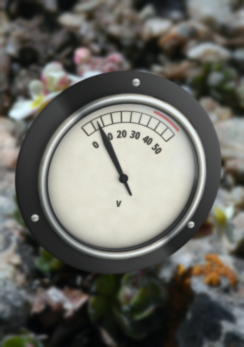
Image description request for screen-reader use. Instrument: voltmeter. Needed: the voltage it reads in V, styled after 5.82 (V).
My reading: 7.5 (V)
